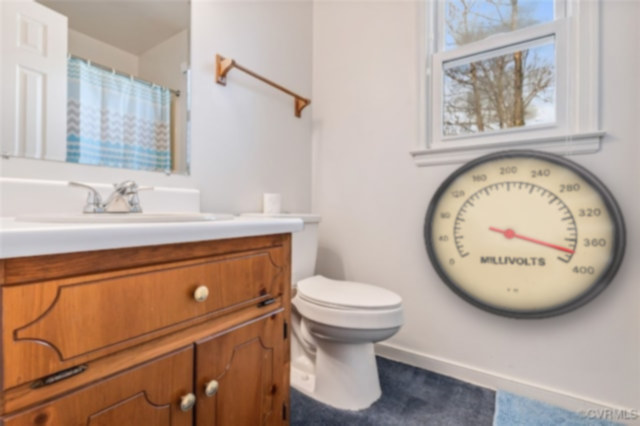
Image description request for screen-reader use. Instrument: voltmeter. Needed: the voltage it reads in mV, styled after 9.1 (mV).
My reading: 380 (mV)
